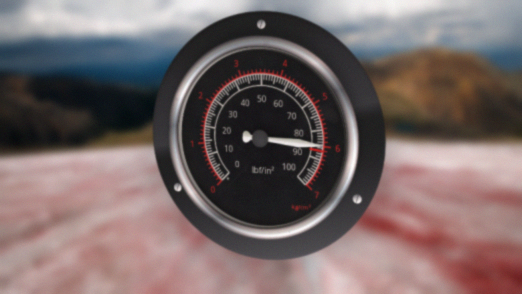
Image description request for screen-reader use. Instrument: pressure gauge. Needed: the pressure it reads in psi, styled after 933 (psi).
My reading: 85 (psi)
